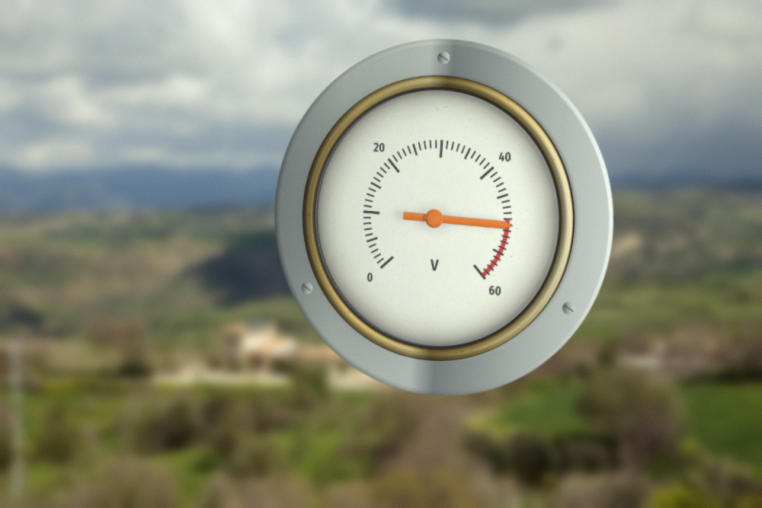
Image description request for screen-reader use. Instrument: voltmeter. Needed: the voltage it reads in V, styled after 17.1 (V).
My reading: 50 (V)
